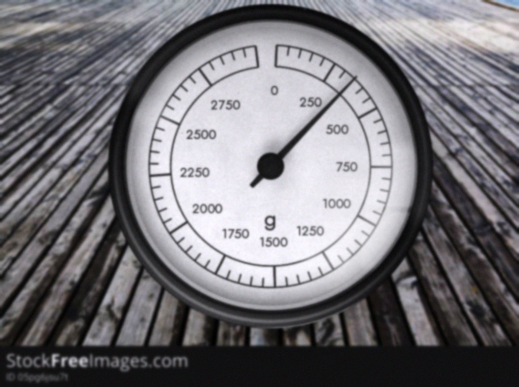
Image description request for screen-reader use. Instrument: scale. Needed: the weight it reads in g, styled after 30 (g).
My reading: 350 (g)
